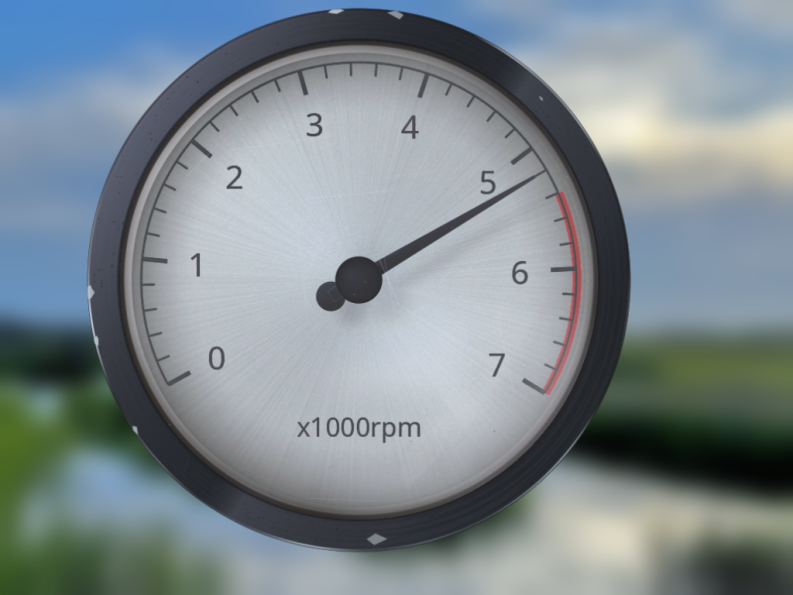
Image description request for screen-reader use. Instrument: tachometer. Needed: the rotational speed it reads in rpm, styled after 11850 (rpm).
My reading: 5200 (rpm)
